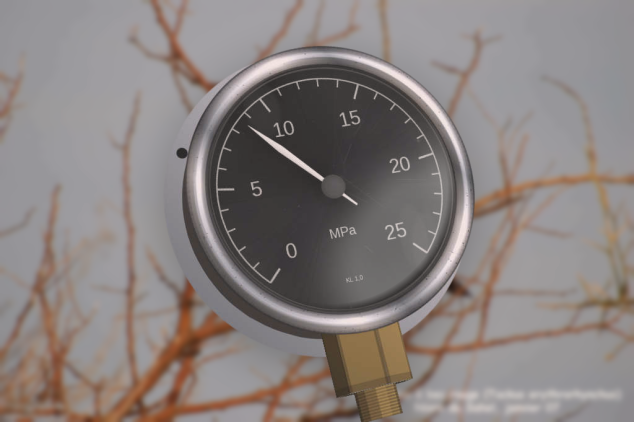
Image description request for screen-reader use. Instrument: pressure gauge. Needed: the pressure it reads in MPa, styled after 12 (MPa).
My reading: 8.5 (MPa)
